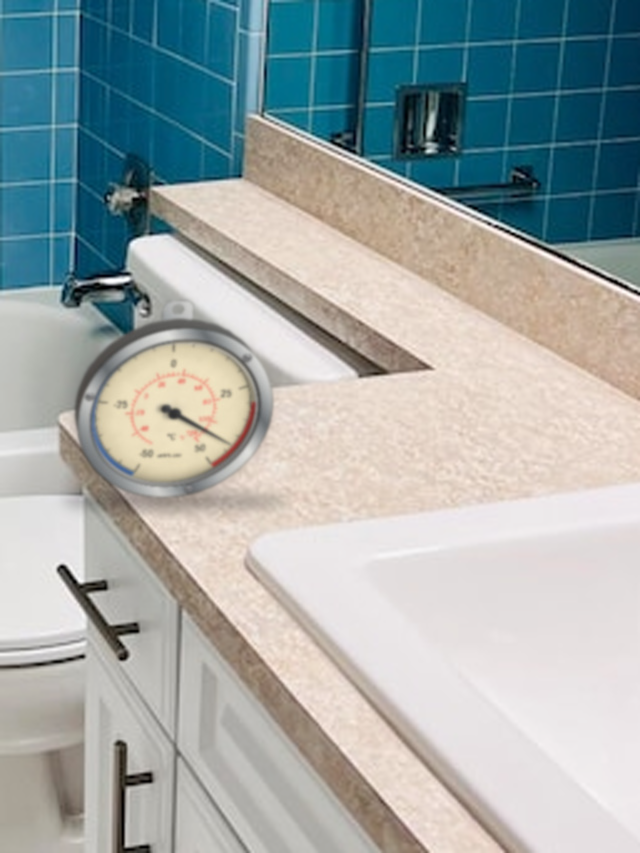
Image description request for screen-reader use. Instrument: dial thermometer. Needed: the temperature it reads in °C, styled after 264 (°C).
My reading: 42.5 (°C)
